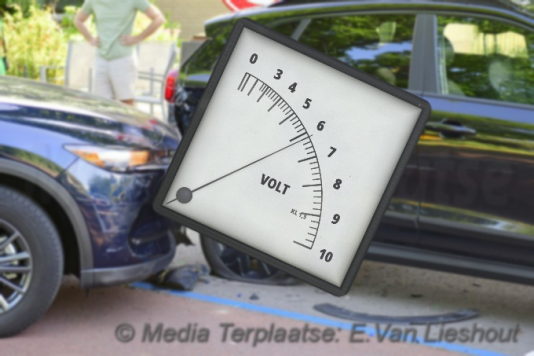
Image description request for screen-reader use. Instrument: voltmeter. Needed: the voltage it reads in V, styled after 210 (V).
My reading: 6.2 (V)
